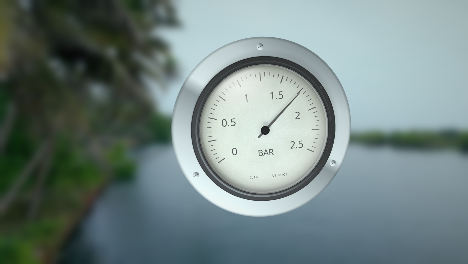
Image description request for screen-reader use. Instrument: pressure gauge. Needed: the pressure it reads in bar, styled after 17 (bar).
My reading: 1.75 (bar)
